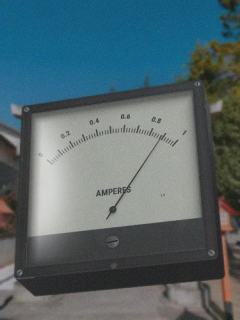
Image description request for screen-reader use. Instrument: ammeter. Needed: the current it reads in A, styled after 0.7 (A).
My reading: 0.9 (A)
